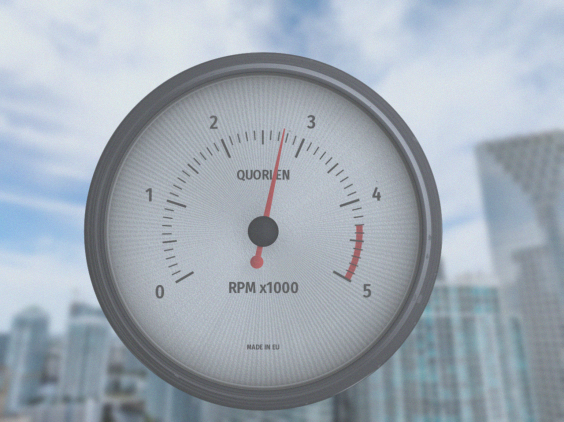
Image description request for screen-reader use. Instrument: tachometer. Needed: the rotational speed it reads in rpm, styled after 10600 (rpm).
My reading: 2750 (rpm)
